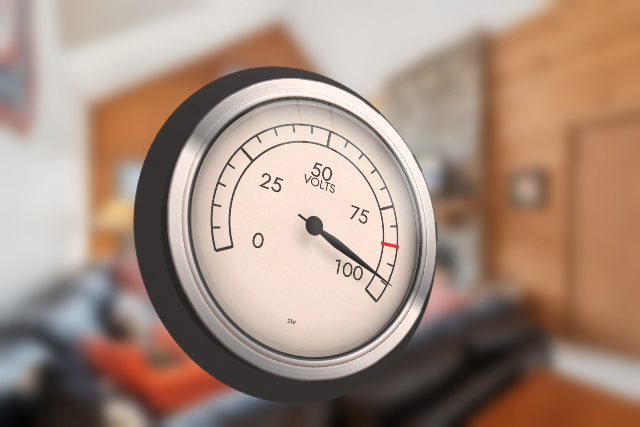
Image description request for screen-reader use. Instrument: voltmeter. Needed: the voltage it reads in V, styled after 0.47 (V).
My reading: 95 (V)
